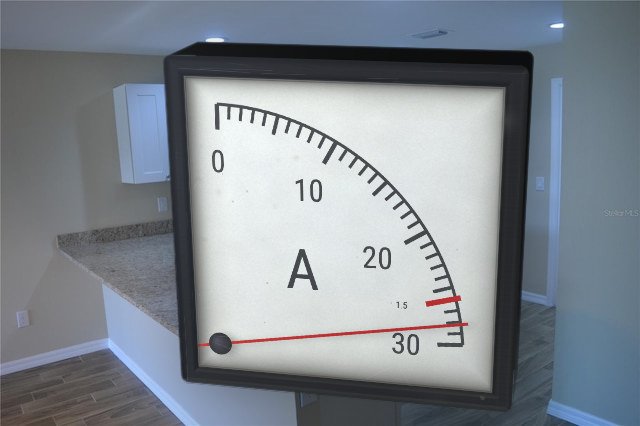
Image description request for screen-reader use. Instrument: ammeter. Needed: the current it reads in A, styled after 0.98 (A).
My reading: 28 (A)
